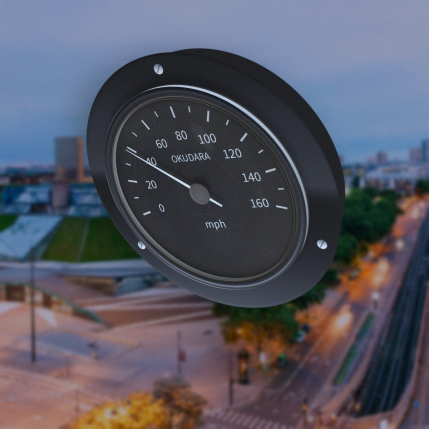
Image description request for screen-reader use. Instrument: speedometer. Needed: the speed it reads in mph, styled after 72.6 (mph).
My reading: 40 (mph)
